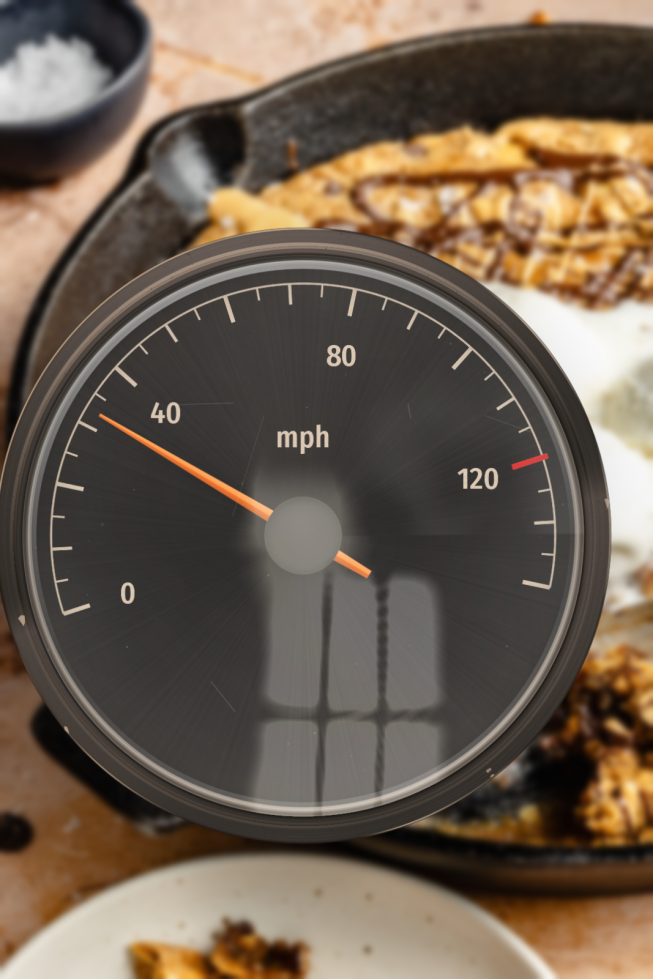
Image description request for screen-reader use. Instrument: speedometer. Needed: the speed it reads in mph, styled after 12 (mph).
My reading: 32.5 (mph)
